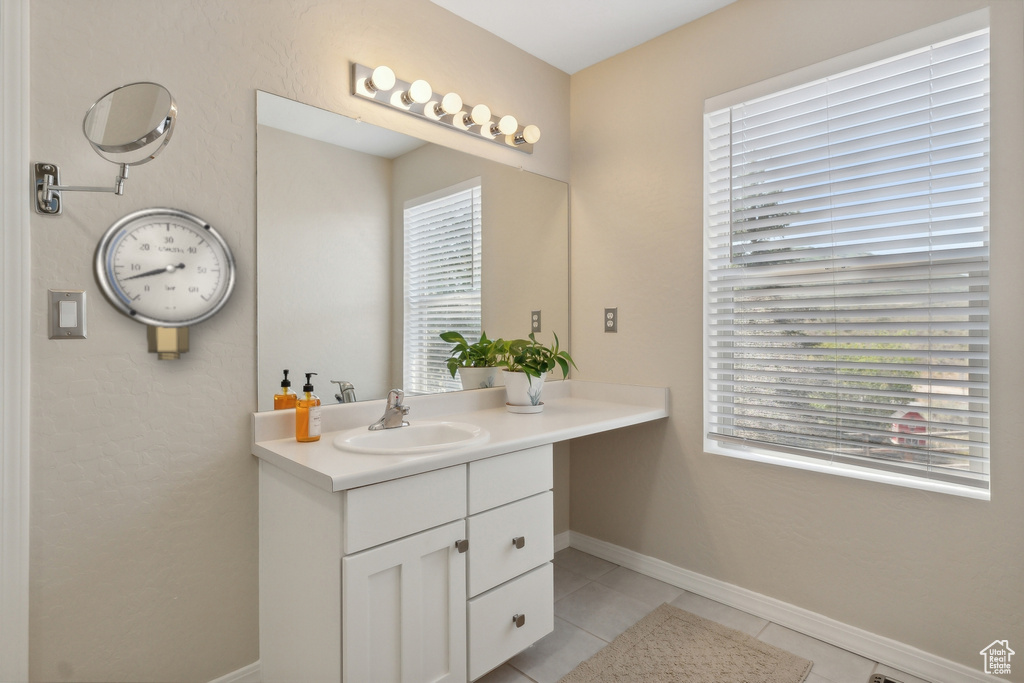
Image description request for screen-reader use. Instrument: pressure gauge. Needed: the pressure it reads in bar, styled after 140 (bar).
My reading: 6 (bar)
